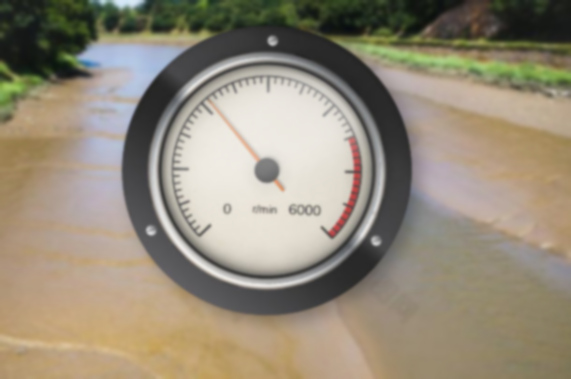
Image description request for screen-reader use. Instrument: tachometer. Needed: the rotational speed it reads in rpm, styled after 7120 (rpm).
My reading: 2100 (rpm)
